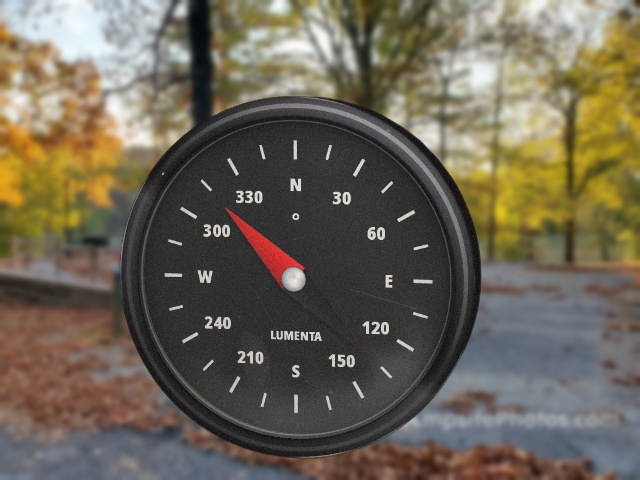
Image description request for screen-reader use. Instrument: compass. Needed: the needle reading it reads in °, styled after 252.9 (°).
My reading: 315 (°)
